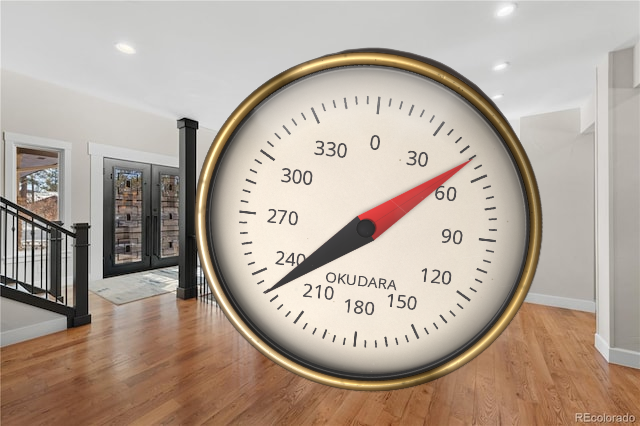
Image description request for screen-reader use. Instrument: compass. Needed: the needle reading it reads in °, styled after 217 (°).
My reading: 50 (°)
